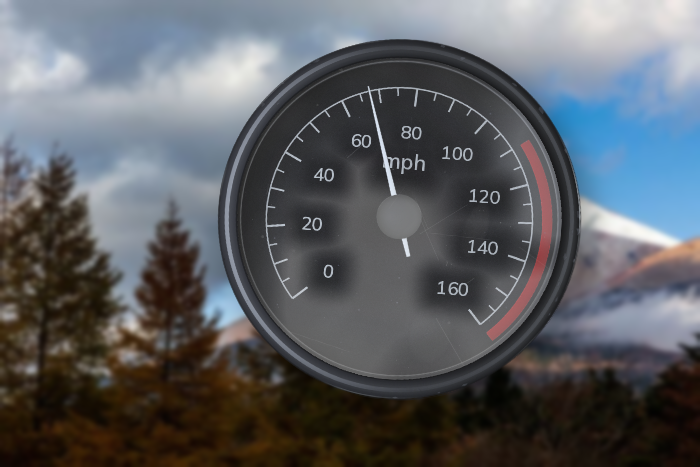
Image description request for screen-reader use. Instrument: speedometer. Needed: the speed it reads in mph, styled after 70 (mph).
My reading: 67.5 (mph)
